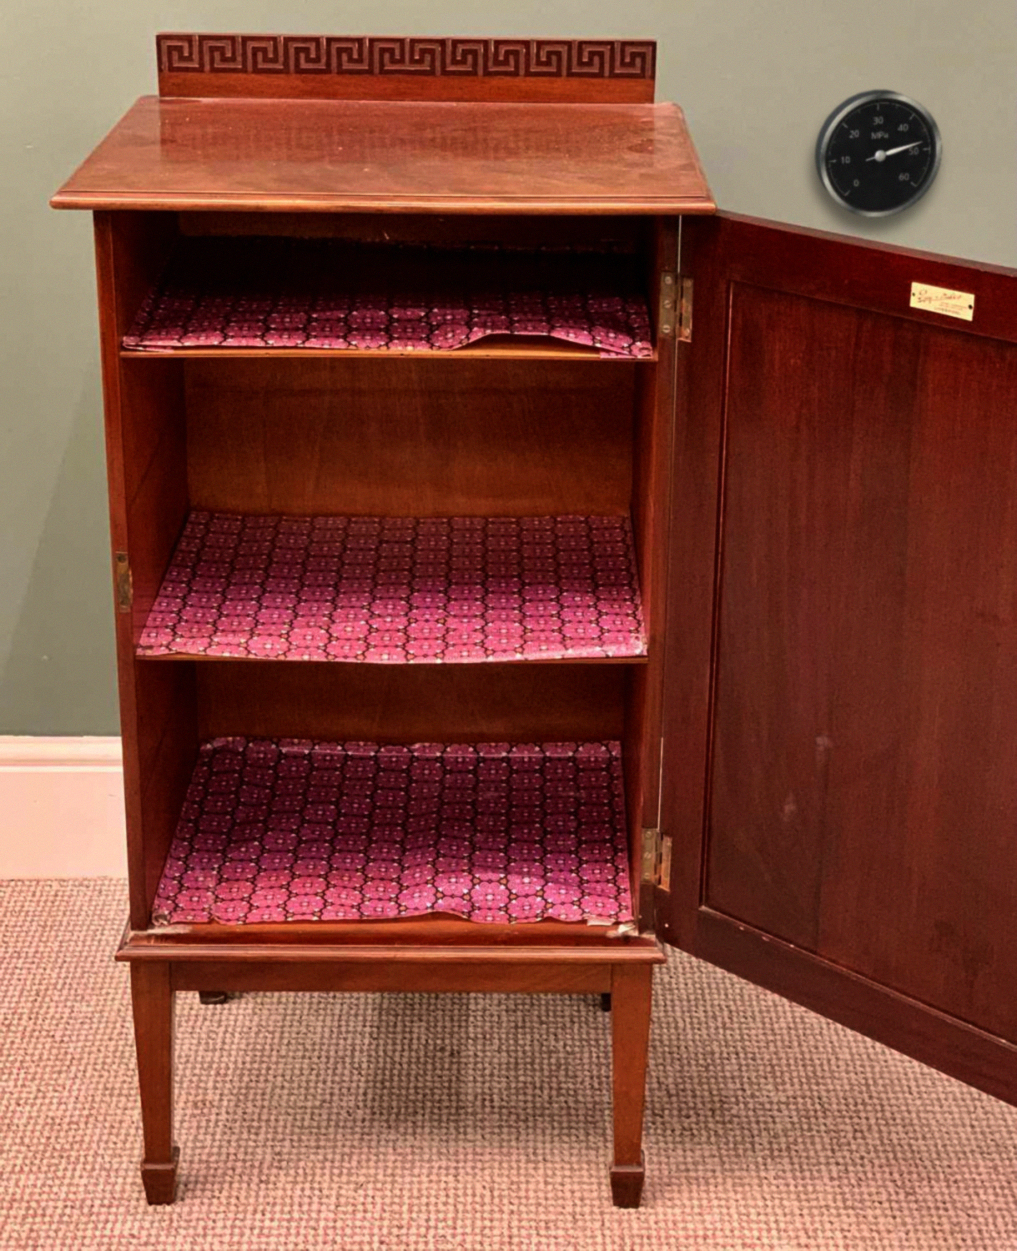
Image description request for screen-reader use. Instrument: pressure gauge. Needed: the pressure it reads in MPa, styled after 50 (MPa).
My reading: 47.5 (MPa)
